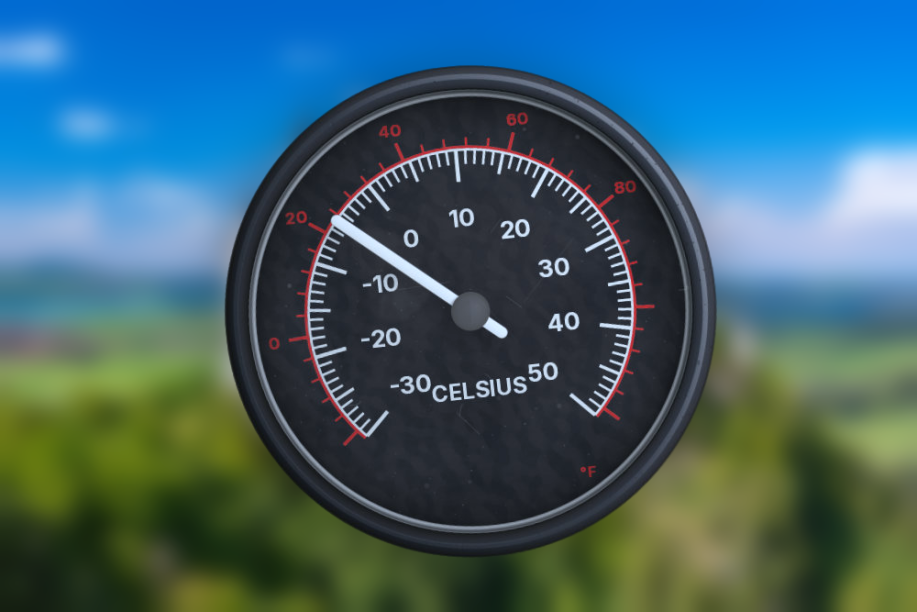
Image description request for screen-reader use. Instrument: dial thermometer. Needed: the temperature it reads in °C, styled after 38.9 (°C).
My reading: -5 (°C)
